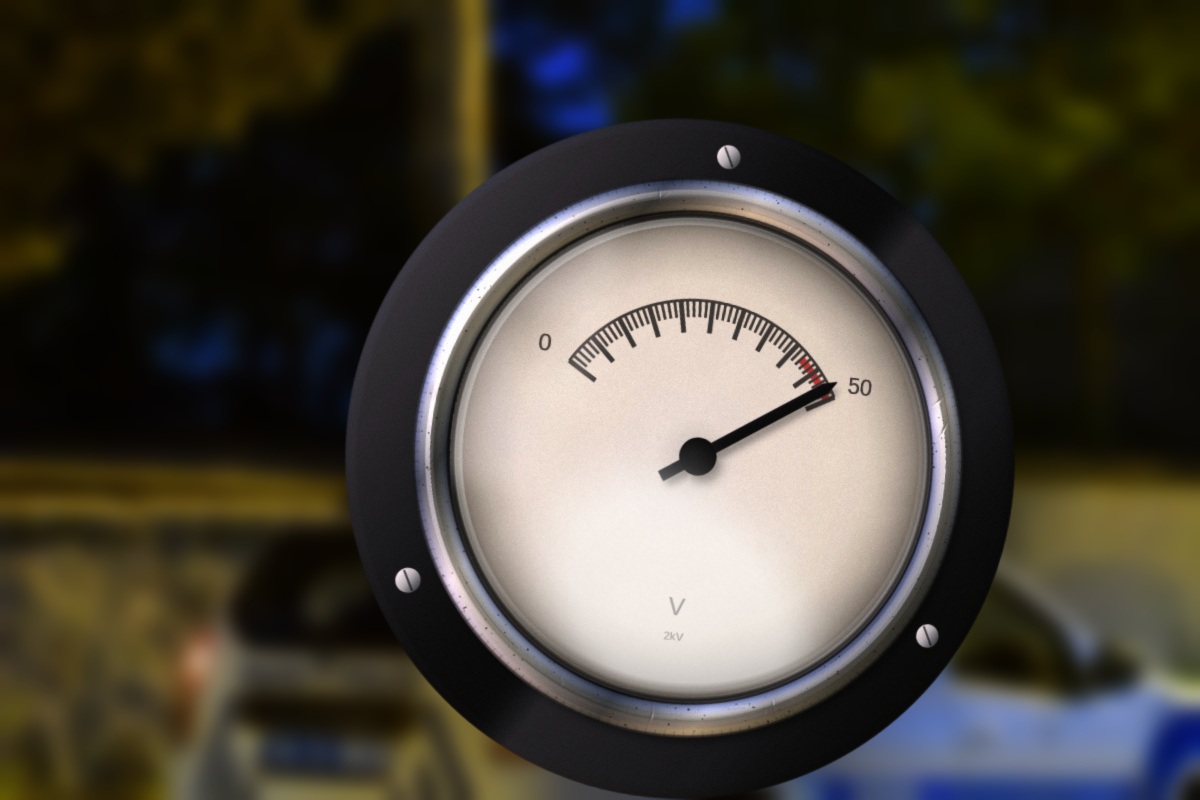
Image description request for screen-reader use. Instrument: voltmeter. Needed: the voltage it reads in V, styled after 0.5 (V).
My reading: 48 (V)
